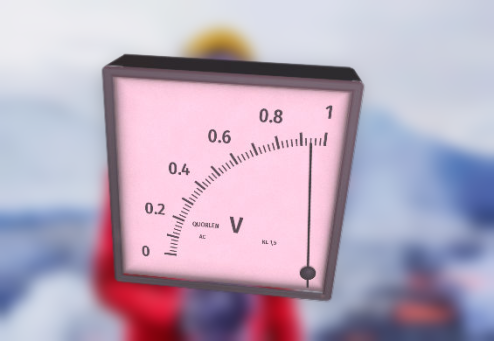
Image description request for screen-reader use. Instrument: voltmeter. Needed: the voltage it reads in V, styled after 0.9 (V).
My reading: 0.94 (V)
